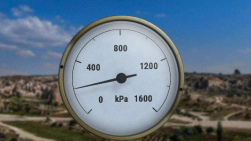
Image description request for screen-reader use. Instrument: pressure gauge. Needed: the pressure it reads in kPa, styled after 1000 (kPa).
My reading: 200 (kPa)
